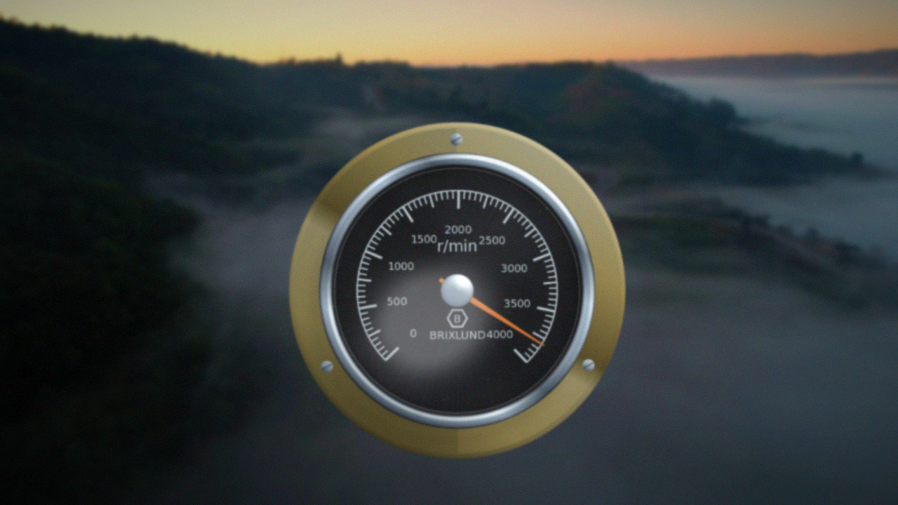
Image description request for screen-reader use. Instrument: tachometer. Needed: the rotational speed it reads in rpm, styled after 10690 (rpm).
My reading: 3800 (rpm)
